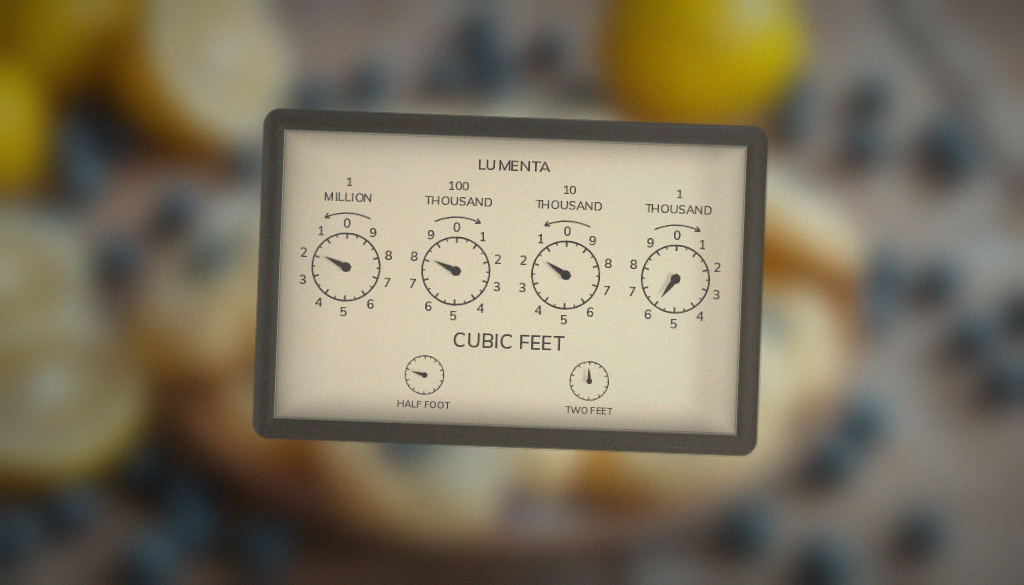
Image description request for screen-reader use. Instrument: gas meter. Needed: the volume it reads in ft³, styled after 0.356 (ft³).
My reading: 181600 (ft³)
